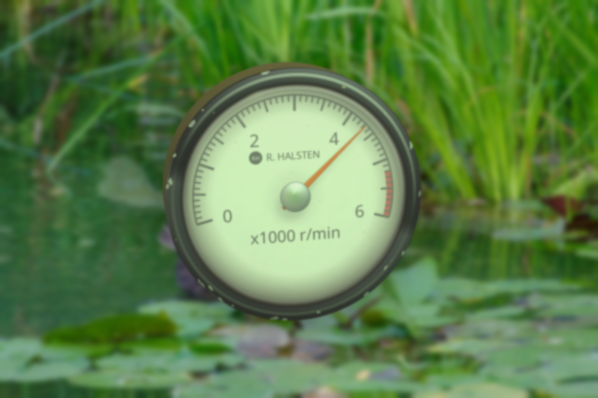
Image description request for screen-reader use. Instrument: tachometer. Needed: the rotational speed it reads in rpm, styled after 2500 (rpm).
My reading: 4300 (rpm)
